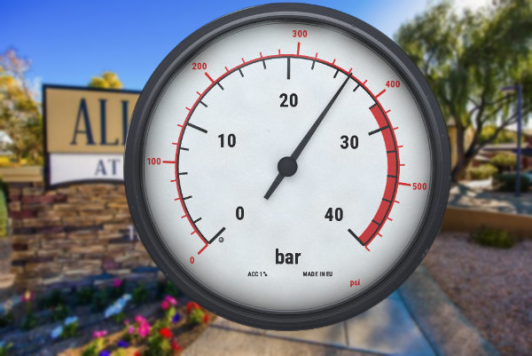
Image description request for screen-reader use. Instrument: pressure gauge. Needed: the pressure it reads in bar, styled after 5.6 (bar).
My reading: 25 (bar)
